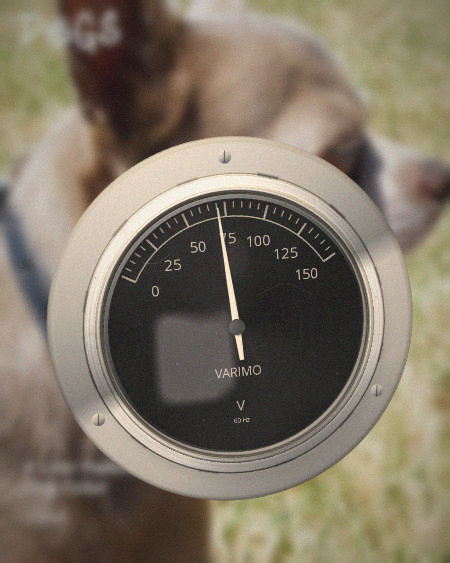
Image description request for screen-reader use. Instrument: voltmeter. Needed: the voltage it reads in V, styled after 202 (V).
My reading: 70 (V)
